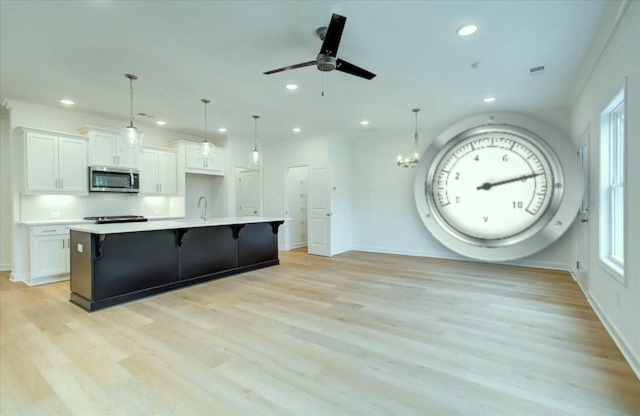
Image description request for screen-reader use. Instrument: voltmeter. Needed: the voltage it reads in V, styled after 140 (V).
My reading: 8 (V)
